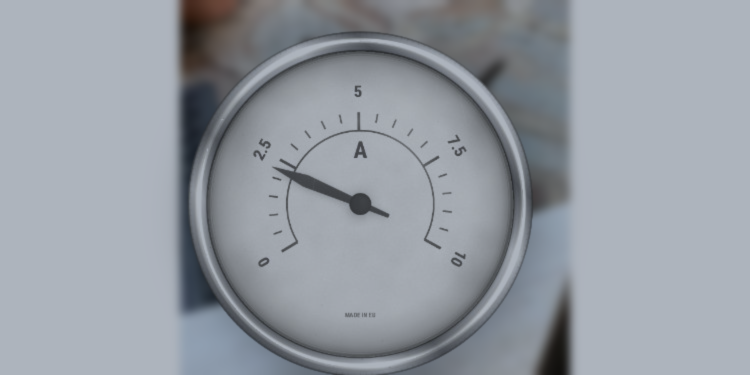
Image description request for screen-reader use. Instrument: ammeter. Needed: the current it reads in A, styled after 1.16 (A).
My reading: 2.25 (A)
